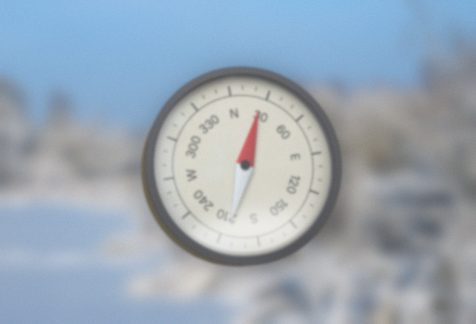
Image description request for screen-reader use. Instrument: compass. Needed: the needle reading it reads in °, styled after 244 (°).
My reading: 25 (°)
